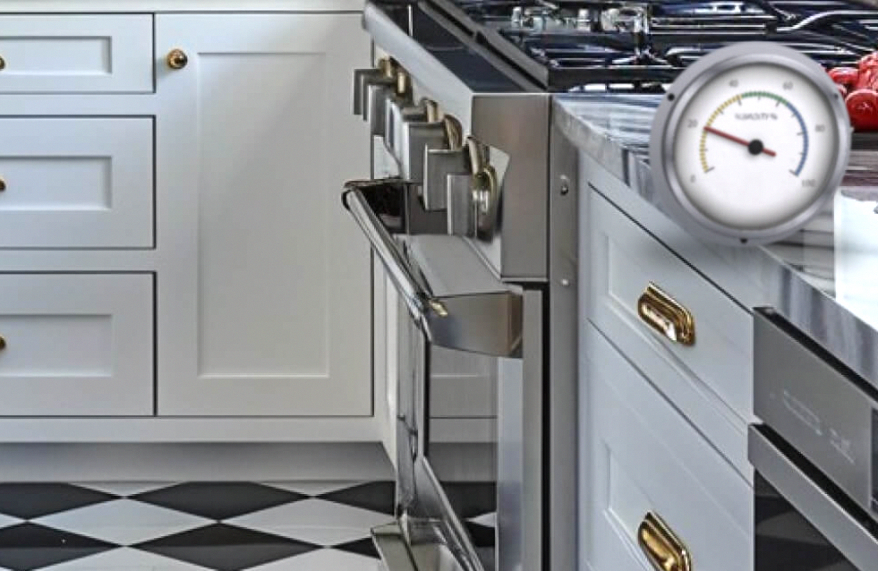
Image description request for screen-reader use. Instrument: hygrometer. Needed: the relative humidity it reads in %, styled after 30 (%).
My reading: 20 (%)
